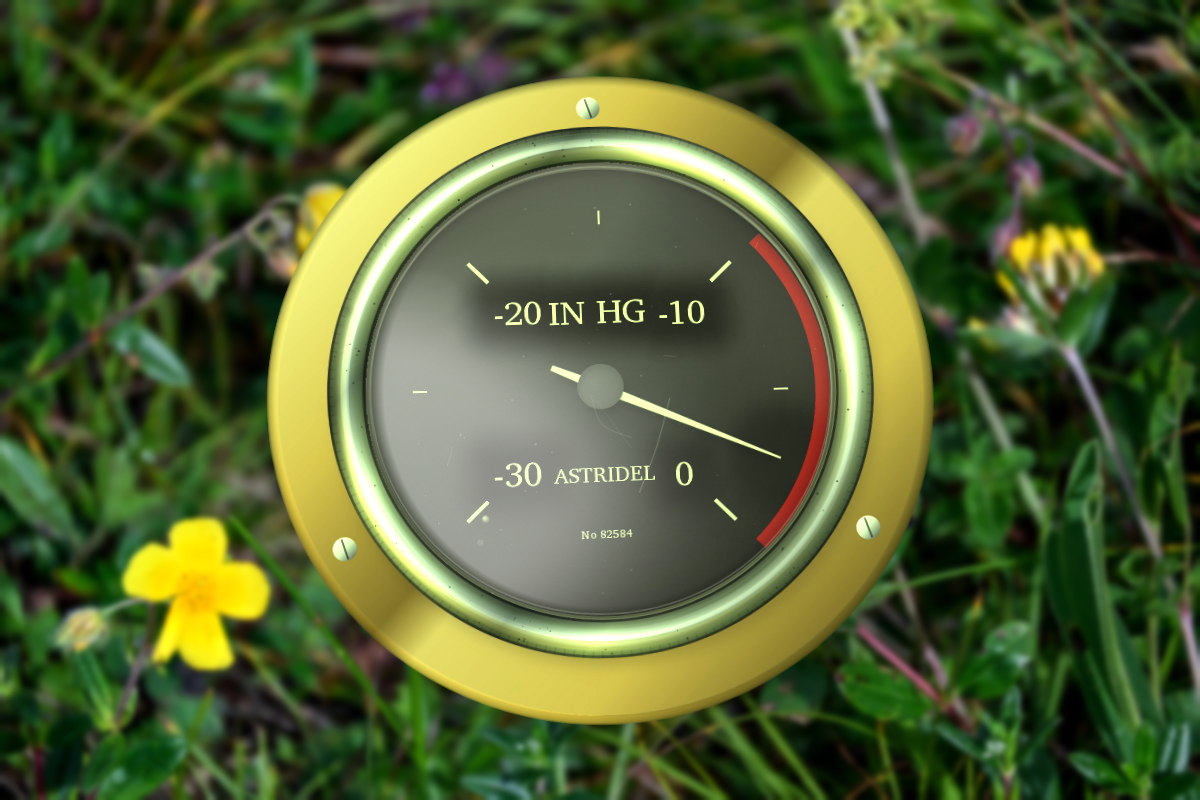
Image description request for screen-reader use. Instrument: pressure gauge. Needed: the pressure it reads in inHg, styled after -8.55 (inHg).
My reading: -2.5 (inHg)
